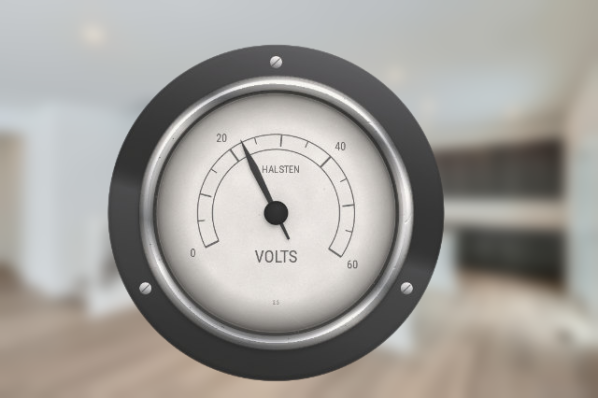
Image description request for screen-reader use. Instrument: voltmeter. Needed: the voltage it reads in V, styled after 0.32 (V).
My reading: 22.5 (V)
